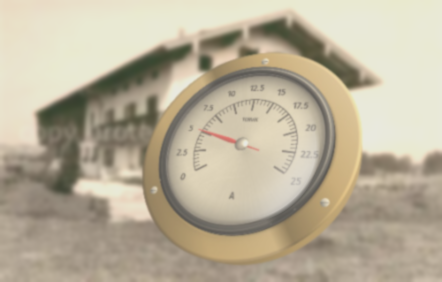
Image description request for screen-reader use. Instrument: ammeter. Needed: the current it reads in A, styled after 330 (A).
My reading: 5 (A)
